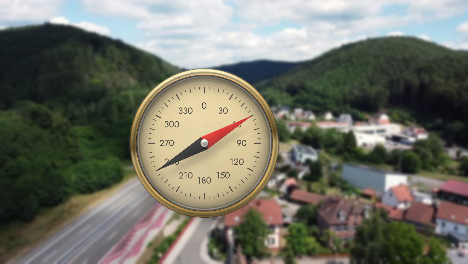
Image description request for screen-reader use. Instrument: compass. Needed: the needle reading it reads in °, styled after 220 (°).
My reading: 60 (°)
